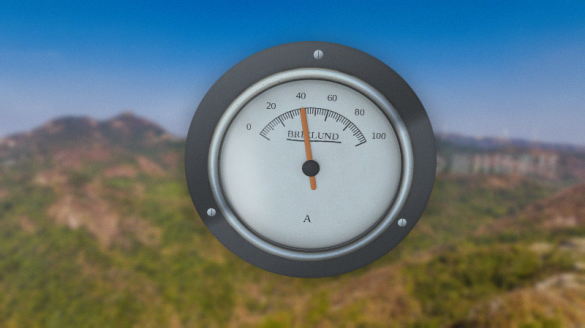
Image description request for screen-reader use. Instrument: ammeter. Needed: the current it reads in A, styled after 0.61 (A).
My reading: 40 (A)
